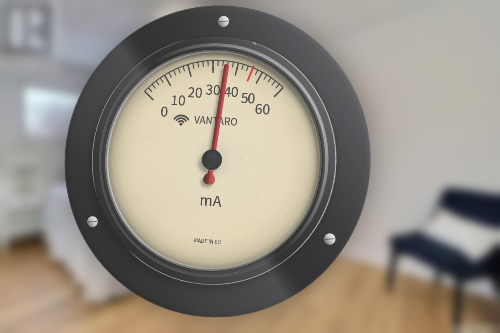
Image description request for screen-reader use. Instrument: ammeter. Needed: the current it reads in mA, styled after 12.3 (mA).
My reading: 36 (mA)
